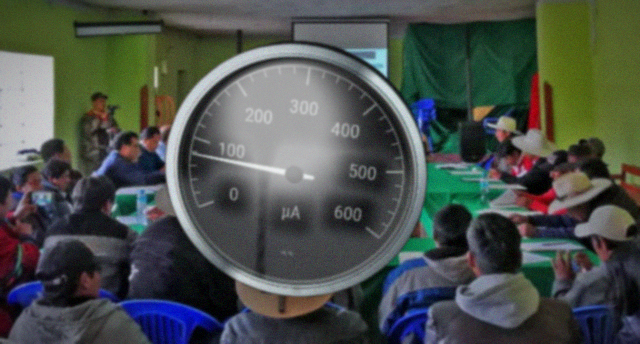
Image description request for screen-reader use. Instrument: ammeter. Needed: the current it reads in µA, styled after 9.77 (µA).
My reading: 80 (µA)
